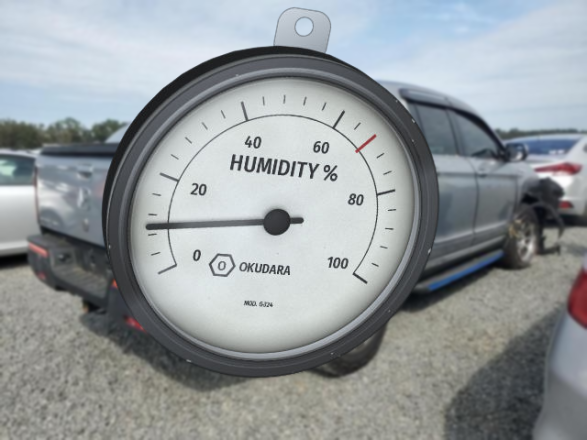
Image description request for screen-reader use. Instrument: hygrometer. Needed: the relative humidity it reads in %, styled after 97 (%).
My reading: 10 (%)
